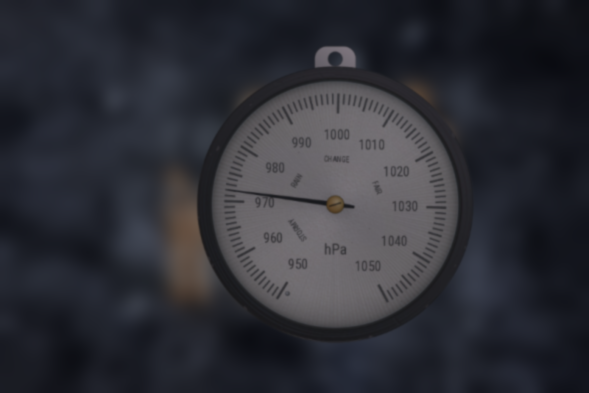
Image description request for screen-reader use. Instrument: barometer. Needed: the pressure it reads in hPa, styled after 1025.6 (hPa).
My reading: 972 (hPa)
